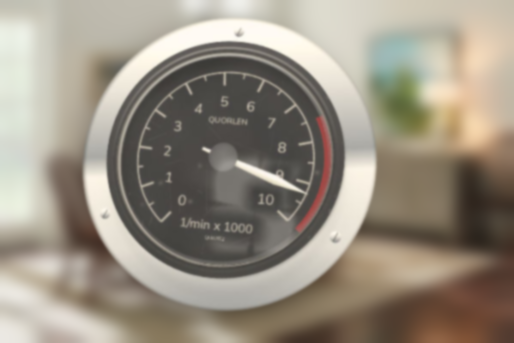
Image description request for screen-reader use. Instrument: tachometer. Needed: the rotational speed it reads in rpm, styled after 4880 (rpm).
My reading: 9250 (rpm)
